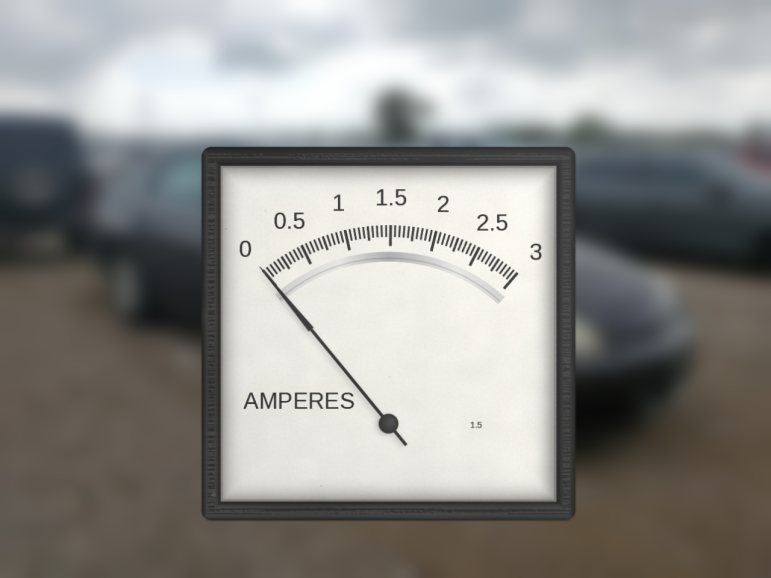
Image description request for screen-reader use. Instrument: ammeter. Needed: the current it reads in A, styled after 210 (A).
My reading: 0 (A)
